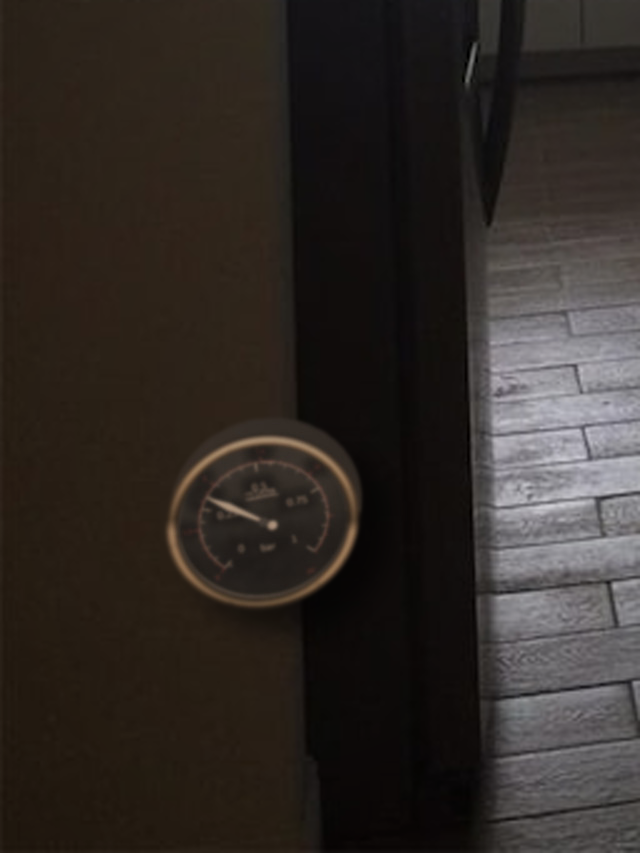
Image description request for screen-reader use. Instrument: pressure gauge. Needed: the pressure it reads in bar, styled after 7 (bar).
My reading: 0.3 (bar)
